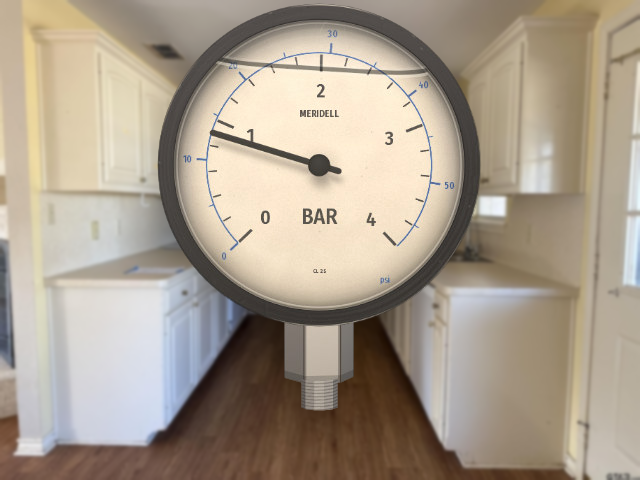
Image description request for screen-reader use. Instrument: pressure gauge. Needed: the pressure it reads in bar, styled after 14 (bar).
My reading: 0.9 (bar)
